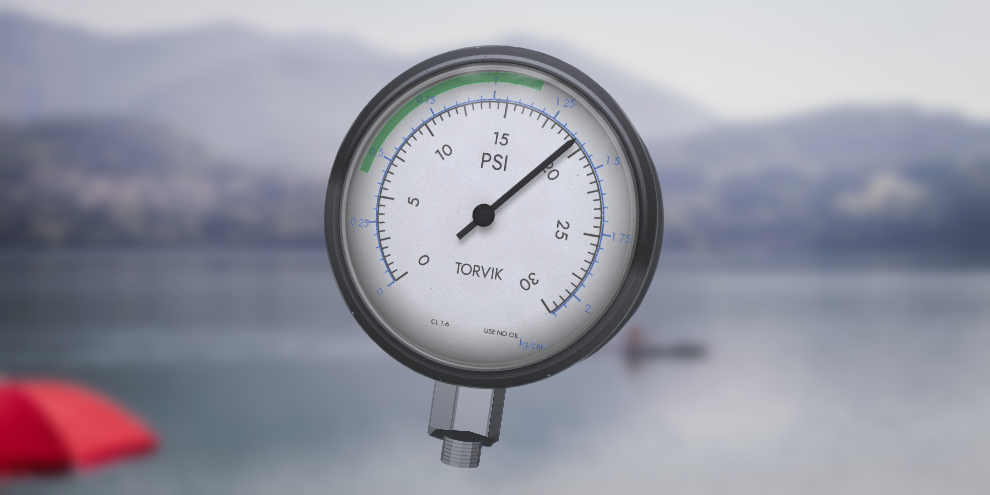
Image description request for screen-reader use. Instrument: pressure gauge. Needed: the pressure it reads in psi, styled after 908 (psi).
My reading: 19.5 (psi)
